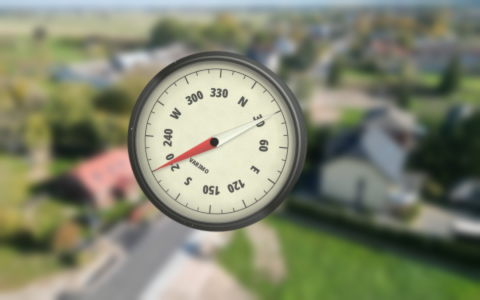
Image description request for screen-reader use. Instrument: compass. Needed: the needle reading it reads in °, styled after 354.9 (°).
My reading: 210 (°)
